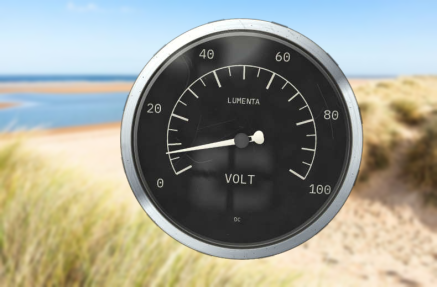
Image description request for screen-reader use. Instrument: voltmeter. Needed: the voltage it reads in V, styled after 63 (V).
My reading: 7.5 (V)
